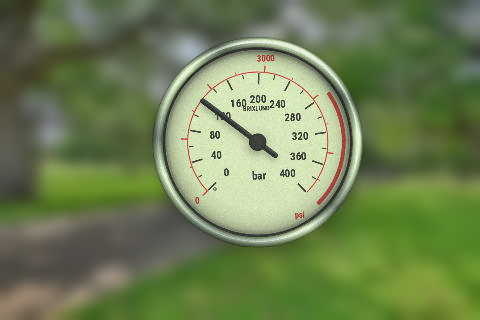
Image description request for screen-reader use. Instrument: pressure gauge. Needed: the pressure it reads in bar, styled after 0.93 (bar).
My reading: 120 (bar)
